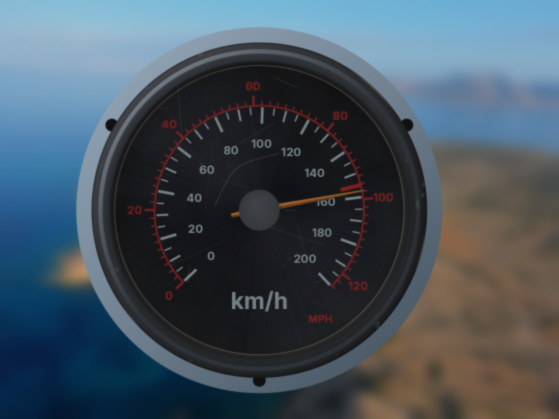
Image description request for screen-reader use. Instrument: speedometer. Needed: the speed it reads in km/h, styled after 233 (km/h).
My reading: 157.5 (km/h)
